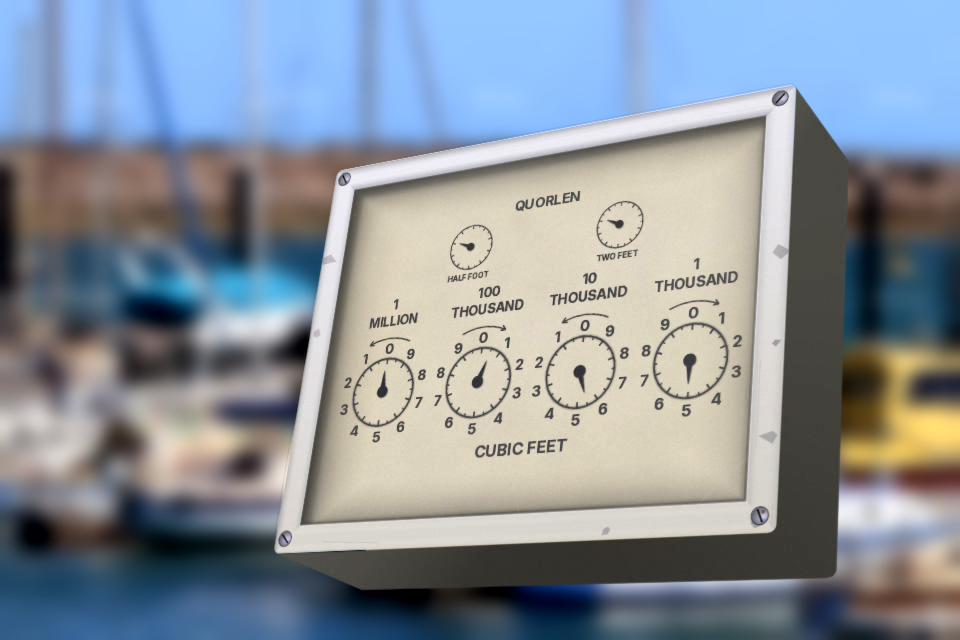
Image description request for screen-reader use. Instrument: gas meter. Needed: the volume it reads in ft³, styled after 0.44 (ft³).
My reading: 5500 (ft³)
